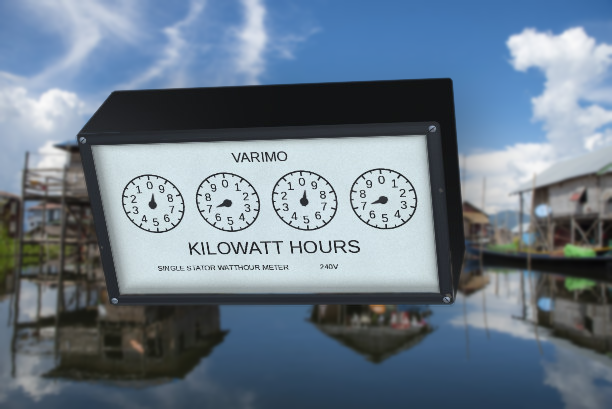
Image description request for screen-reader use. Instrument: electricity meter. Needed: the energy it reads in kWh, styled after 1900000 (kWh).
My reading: 9697 (kWh)
